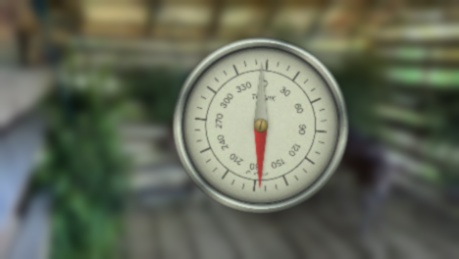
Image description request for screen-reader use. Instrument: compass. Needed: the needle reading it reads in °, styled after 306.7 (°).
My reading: 175 (°)
